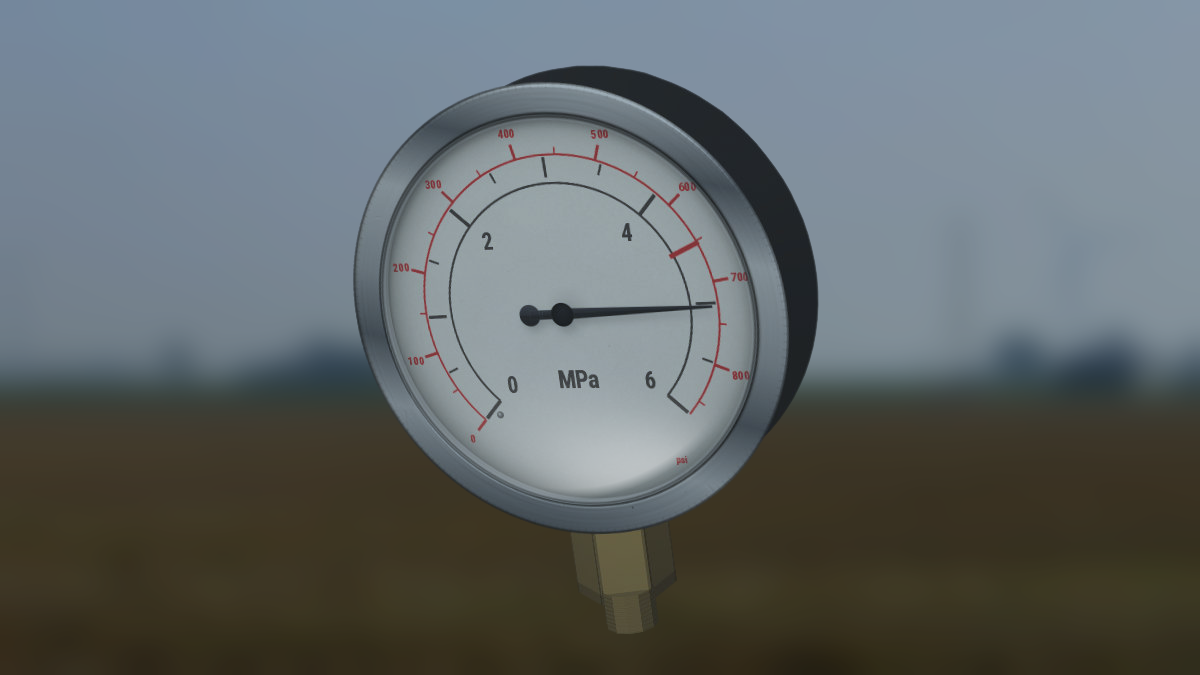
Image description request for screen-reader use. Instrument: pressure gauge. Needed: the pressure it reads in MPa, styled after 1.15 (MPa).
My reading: 5 (MPa)
